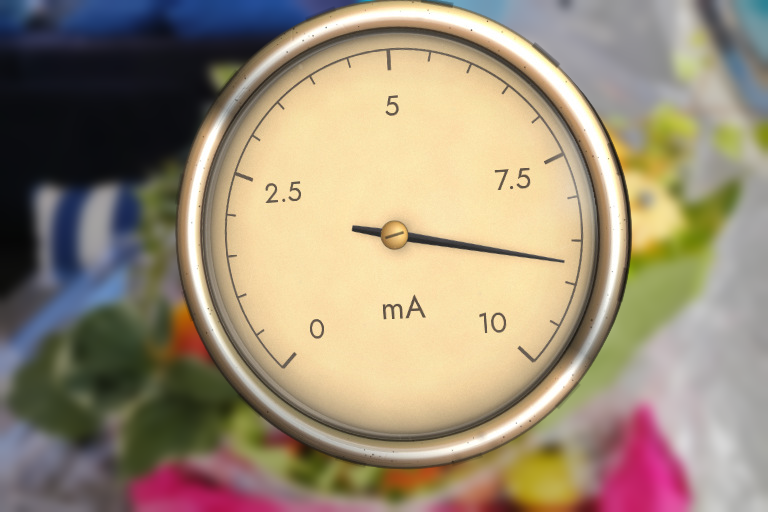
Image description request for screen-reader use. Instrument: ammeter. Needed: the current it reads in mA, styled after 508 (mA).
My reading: 8.75 (mA)
